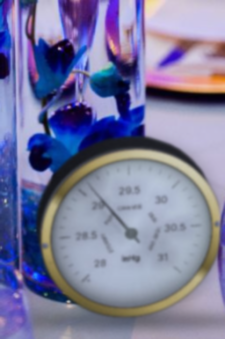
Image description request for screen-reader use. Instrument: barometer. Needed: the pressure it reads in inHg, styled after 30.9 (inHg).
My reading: 29.1 (inHg)
